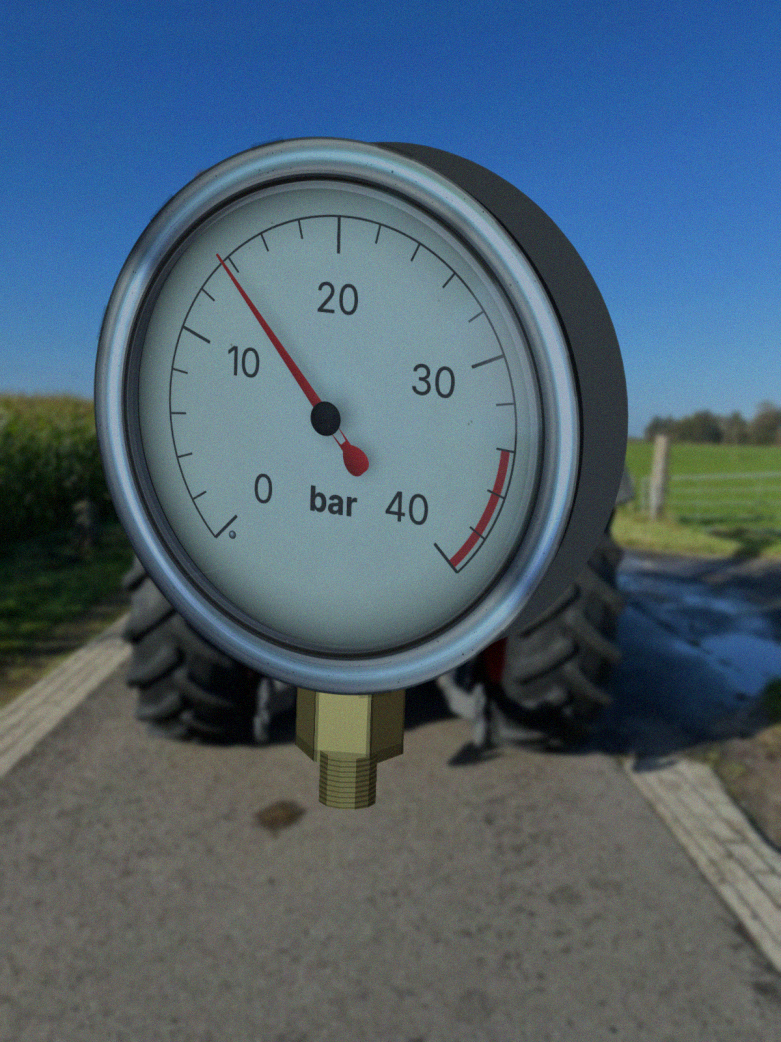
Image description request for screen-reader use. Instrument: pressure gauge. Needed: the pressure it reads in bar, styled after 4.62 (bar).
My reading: 14 (bar)
